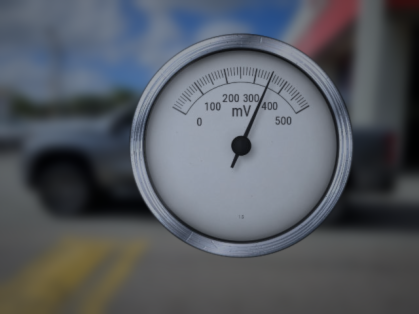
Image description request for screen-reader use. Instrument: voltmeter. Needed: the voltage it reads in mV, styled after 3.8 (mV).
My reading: 350 (mV)
